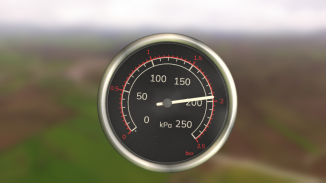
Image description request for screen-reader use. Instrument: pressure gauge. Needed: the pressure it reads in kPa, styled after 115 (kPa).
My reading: 195 (kPa)
